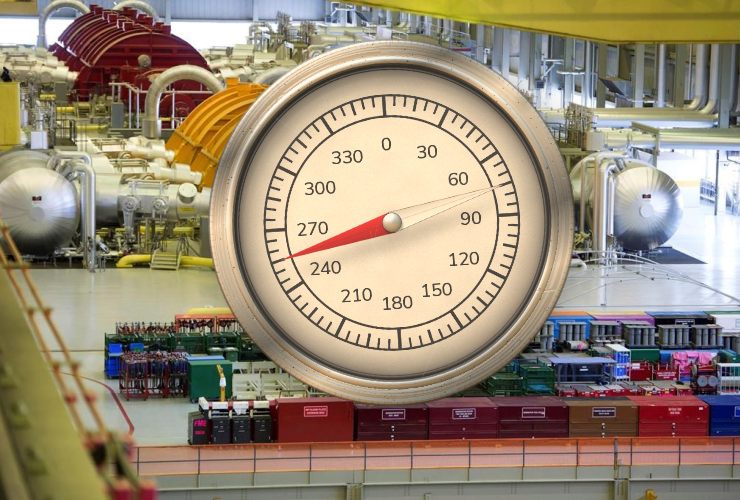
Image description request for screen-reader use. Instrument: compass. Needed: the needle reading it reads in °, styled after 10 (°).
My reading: 255 (°)
